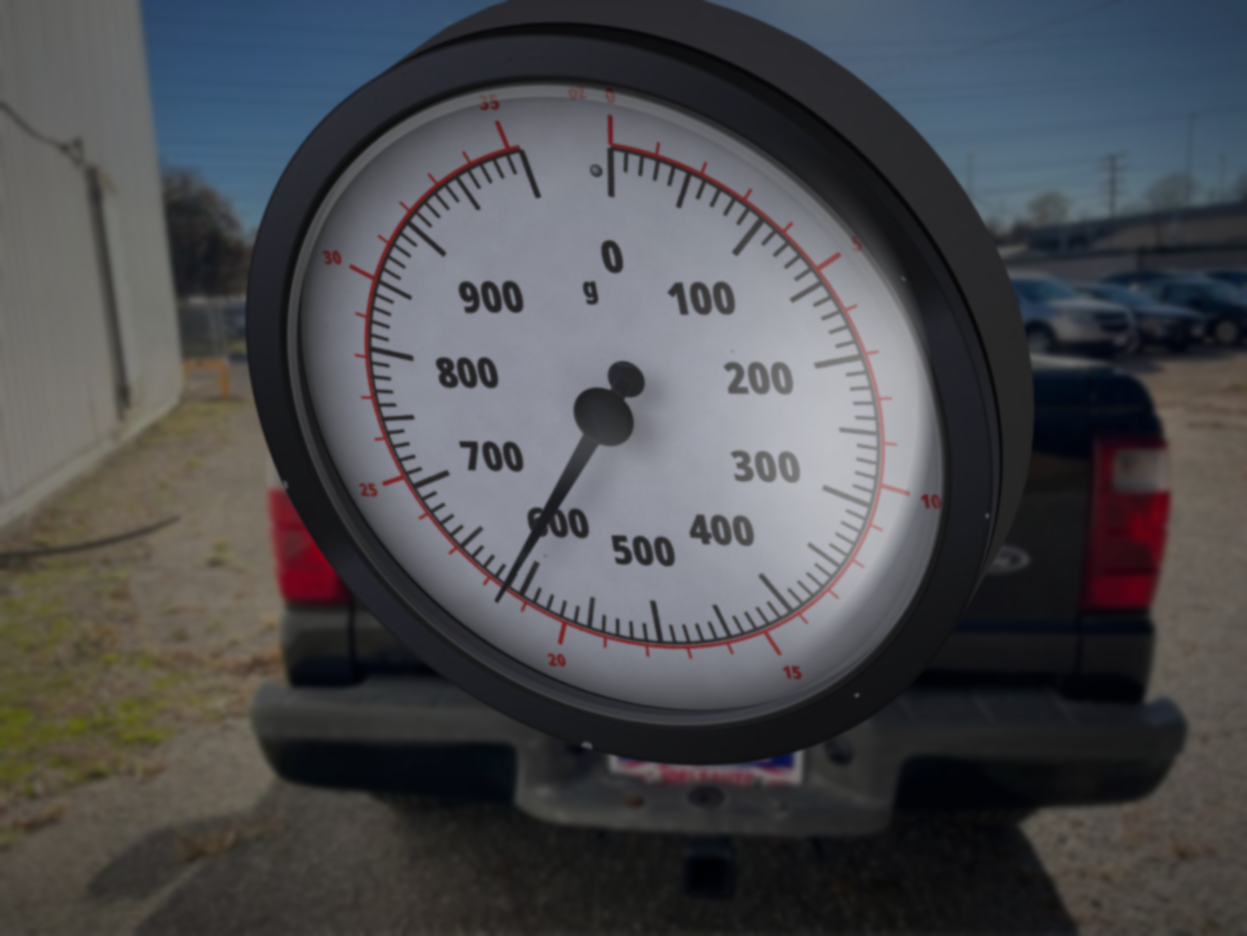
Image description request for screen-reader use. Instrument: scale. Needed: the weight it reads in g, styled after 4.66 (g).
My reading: 610 (g)
